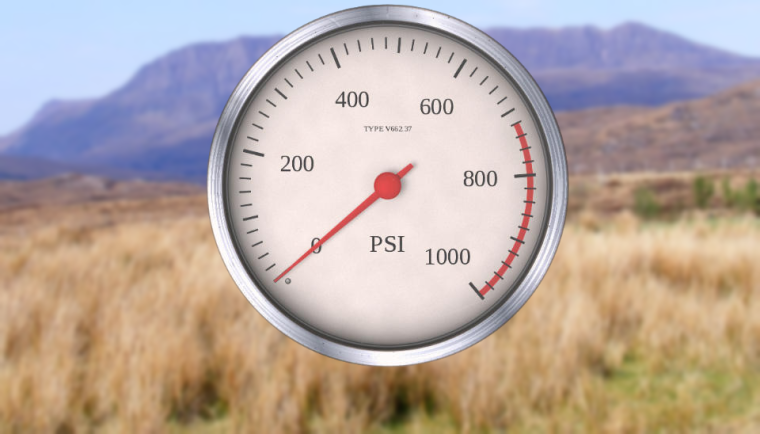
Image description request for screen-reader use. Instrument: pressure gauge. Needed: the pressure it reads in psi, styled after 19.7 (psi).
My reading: 0 (psi)
